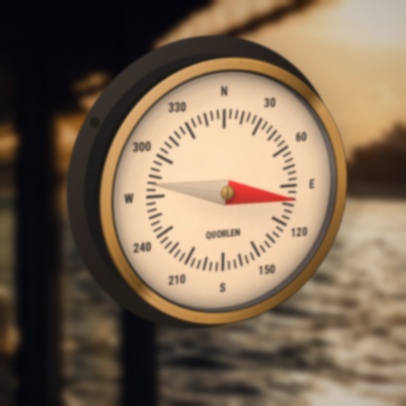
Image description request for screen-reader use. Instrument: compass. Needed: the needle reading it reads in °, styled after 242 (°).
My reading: 100 (°)
